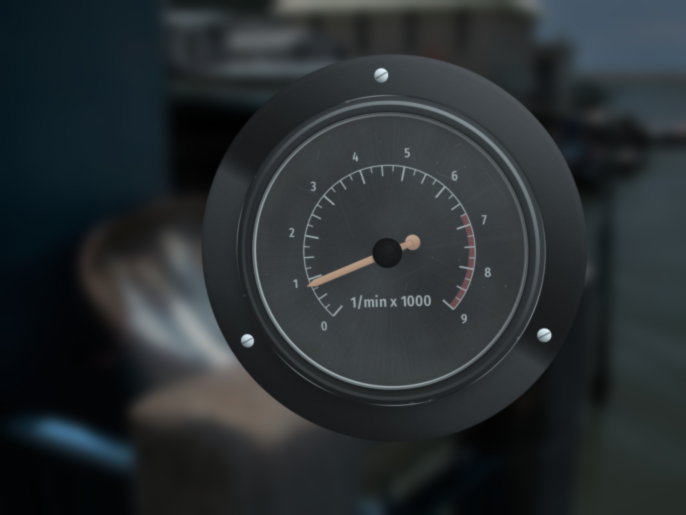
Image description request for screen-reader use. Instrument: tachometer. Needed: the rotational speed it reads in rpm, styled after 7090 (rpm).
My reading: 875 (rpm)
